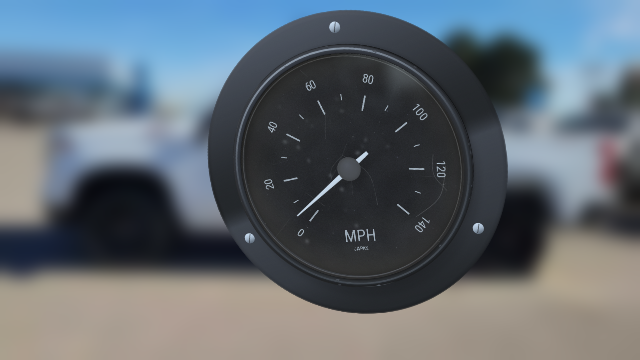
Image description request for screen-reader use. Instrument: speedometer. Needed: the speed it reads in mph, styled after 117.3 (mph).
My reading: 5 (mph)
